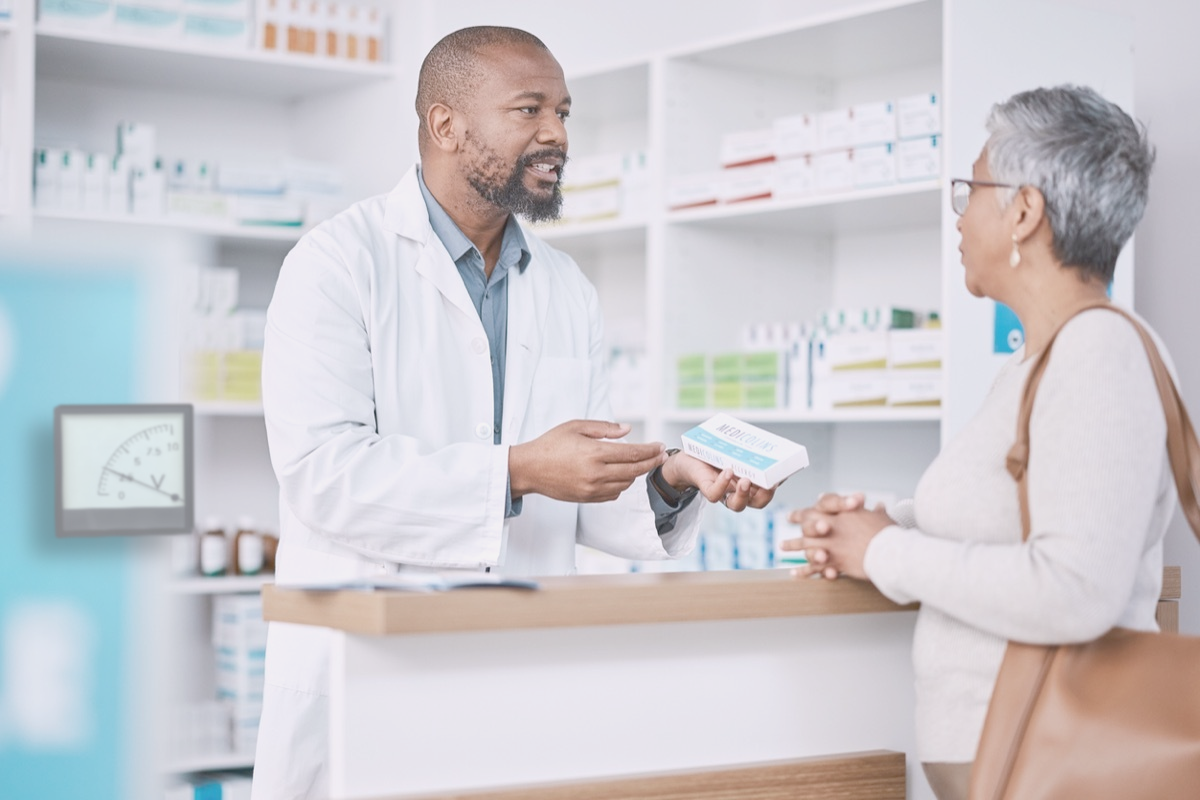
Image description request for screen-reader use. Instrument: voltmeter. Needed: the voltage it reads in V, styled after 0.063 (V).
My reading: 2.5 (V)
